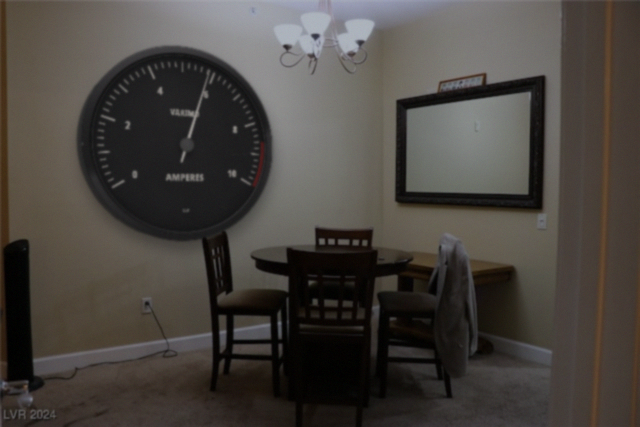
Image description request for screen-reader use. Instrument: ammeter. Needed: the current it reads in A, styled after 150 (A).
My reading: 5.8 (A)
